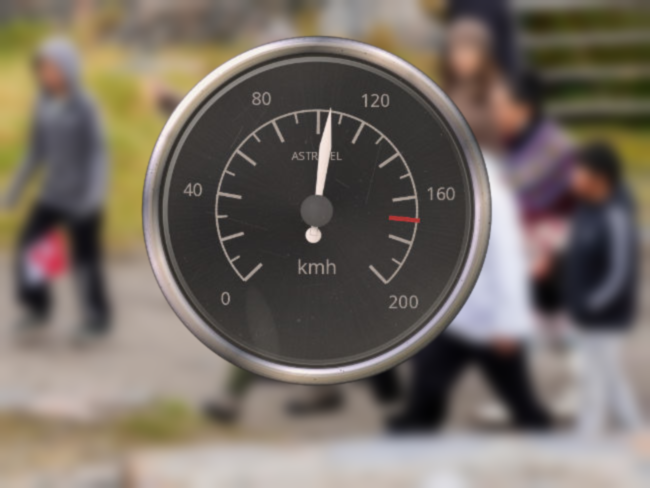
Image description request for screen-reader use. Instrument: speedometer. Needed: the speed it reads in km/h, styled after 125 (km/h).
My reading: 105 (km/h)
